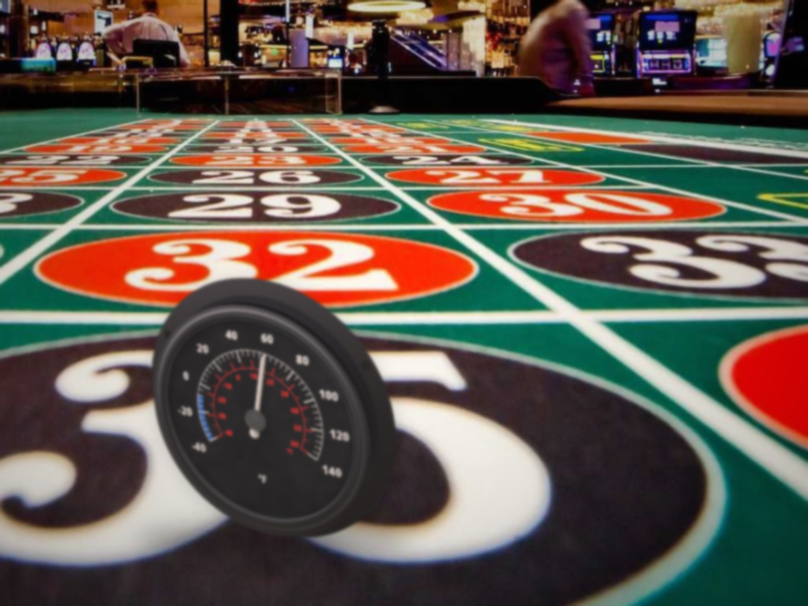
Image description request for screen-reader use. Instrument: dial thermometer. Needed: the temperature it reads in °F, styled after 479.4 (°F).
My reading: 60 (°F)
